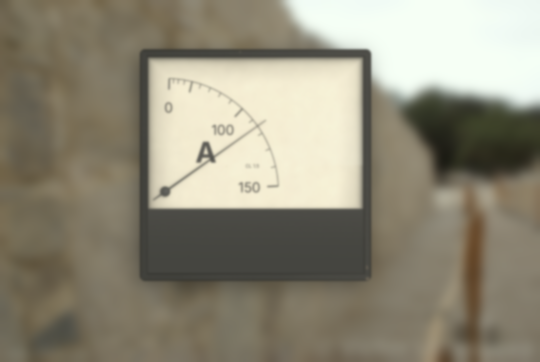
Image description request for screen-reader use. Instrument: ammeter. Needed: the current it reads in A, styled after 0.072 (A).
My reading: 115 (A)
